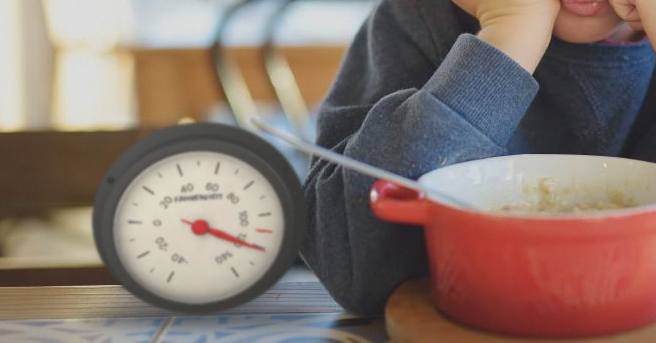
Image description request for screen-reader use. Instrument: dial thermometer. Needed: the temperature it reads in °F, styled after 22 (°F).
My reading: 120 (°F)
